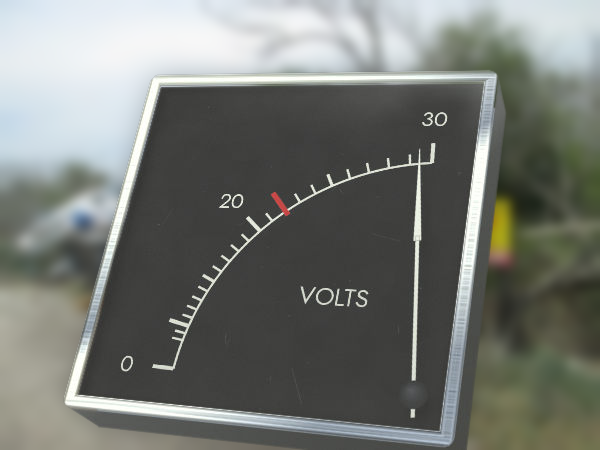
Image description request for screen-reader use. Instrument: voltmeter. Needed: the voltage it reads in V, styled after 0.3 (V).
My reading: 29.5 (V)
